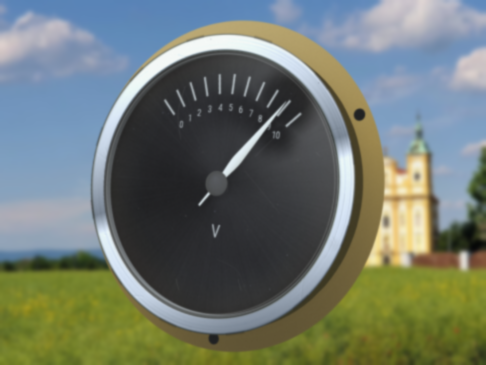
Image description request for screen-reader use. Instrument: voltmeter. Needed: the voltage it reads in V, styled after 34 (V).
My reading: 9 (V)
